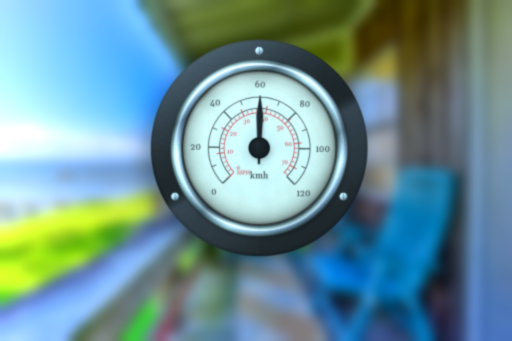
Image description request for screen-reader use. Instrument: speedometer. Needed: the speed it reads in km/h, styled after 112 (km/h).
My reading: 60 (km/h)
